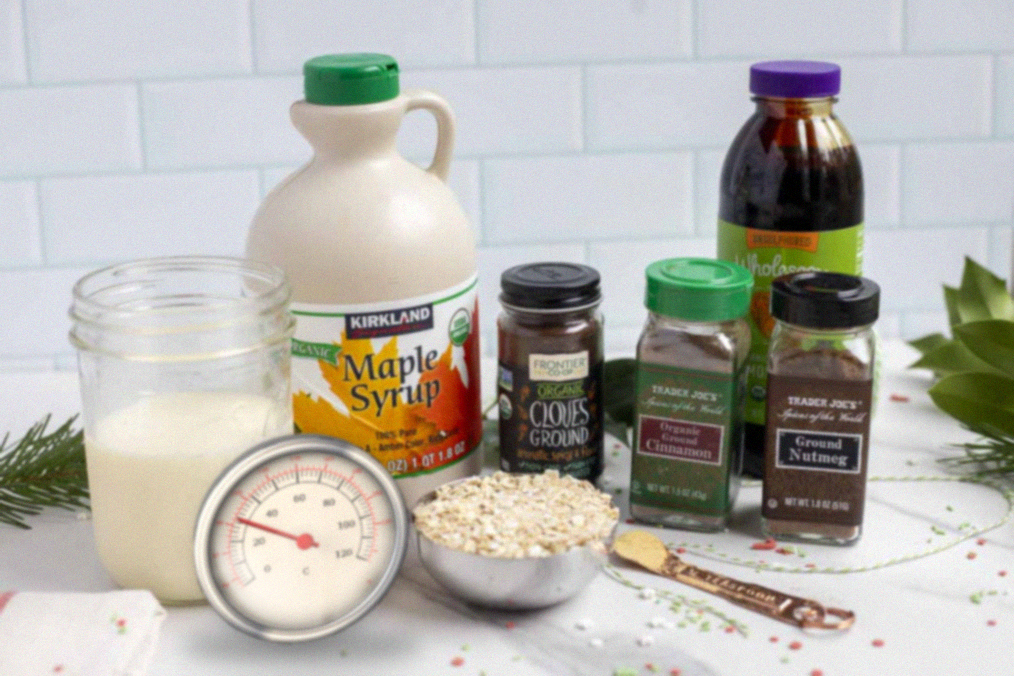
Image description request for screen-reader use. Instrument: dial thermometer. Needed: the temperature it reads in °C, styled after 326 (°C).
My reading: 30 (°C)
